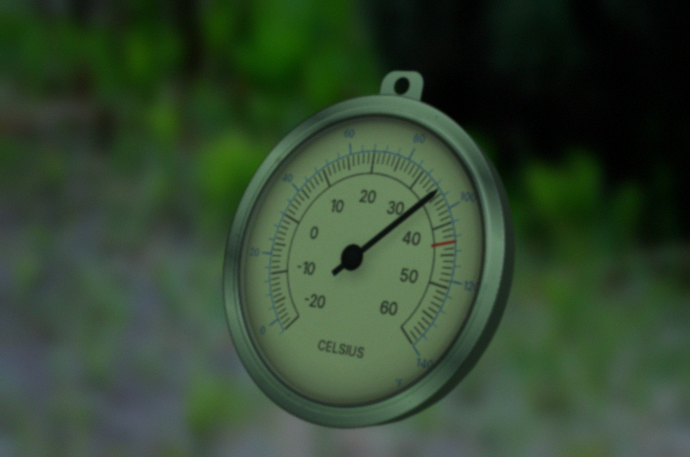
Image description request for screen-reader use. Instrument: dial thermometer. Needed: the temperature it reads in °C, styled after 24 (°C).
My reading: 35 (°C)
